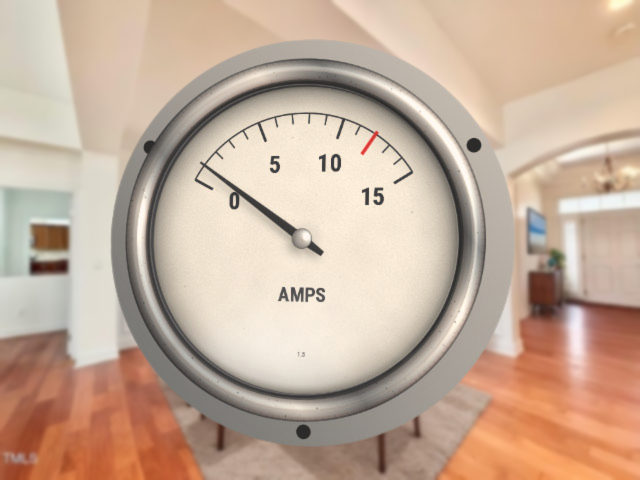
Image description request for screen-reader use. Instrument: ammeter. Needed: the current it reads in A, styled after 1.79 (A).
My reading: 1 (A)
